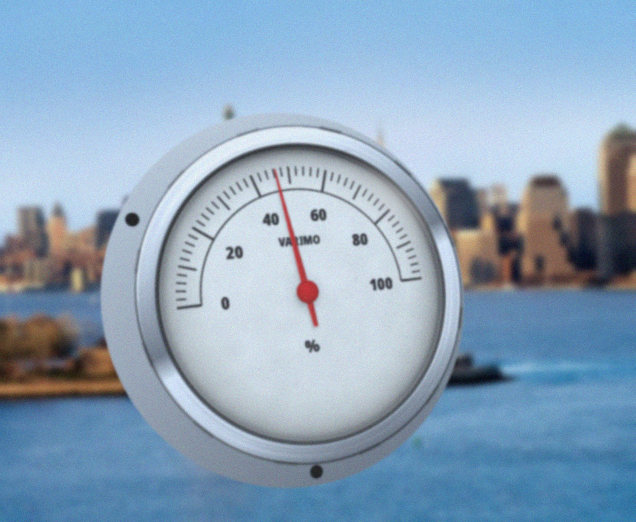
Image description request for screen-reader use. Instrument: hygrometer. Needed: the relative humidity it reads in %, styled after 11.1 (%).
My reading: 46 (%)
